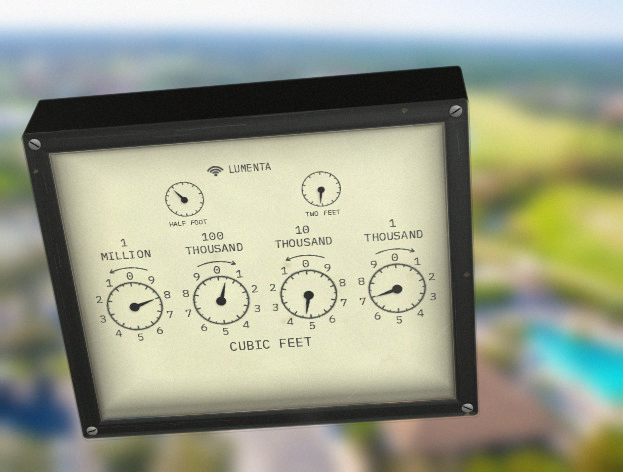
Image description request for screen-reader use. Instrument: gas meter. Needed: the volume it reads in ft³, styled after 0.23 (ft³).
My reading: 804700 (ft³)
